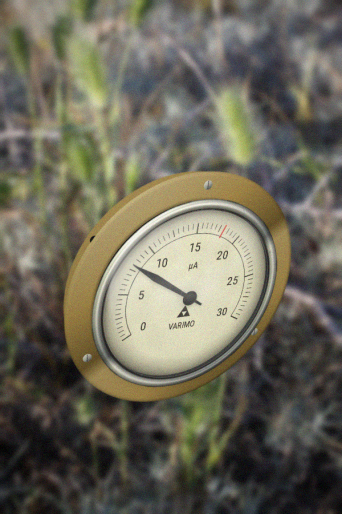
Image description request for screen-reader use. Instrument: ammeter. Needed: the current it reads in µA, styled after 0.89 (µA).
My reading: 8 (µA)
